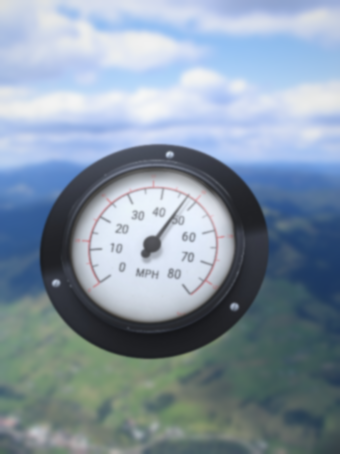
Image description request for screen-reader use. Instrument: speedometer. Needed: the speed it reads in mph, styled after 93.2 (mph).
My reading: 47.5 (mph)
